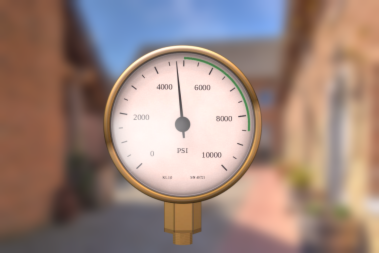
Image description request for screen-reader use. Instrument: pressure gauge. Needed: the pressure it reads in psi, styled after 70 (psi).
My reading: 4750 (psi)
